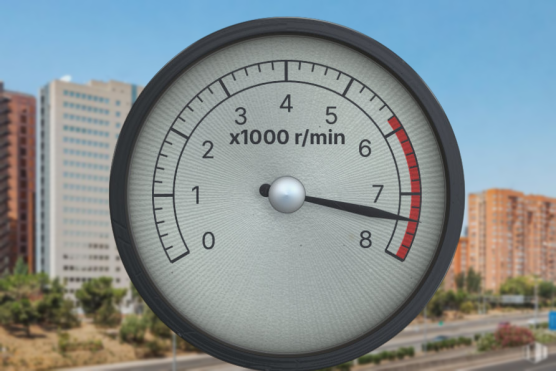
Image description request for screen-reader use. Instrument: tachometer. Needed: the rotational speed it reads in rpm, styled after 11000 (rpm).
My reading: 7400 (rpm)
